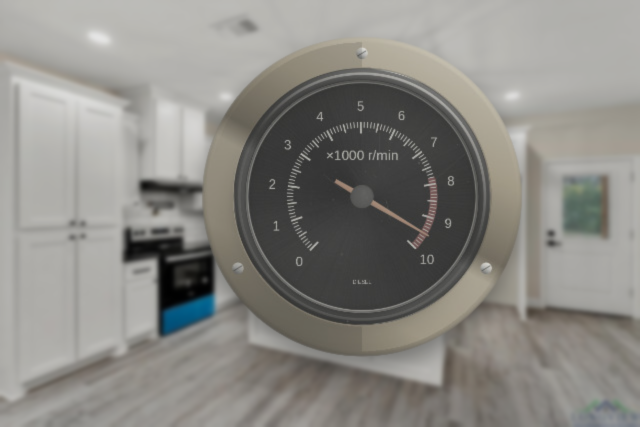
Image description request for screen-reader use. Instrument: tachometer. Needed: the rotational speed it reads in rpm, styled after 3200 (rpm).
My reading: 9500 (rpm)
